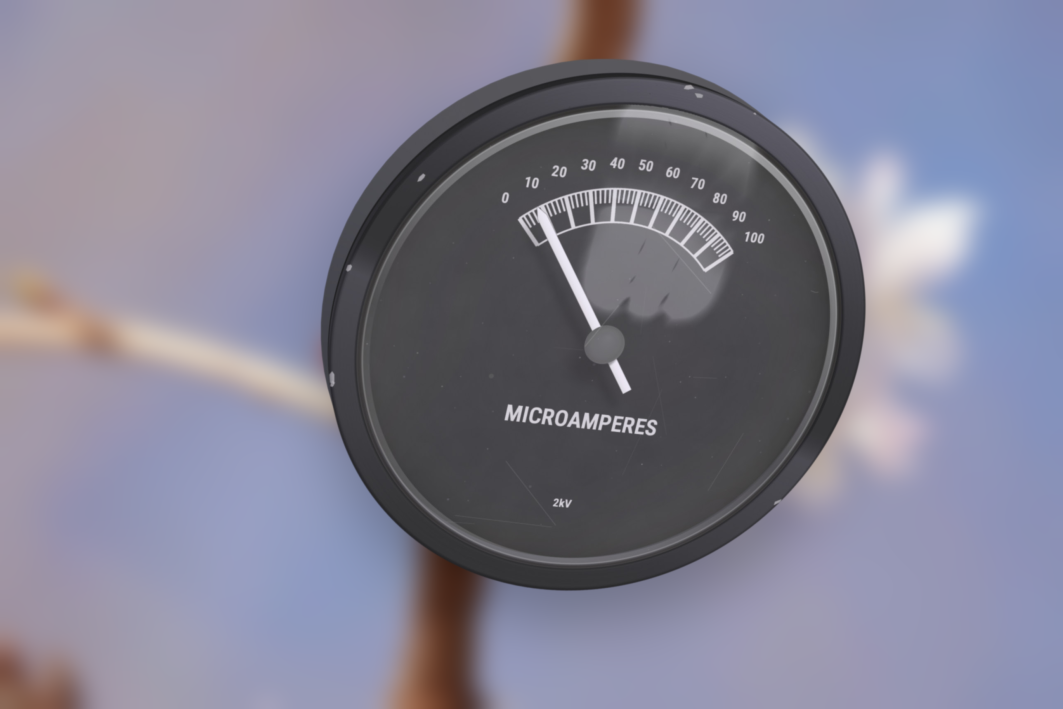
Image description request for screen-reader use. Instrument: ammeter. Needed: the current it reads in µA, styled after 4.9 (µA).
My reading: 8 (µA)
